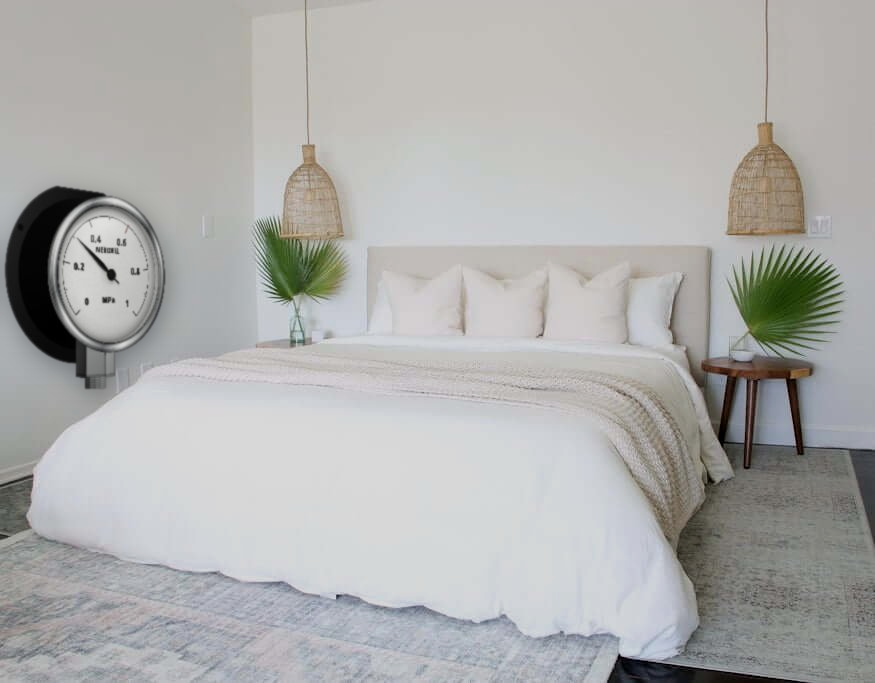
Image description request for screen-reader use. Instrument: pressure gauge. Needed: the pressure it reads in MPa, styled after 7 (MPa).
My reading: 0.3 (MPa)
